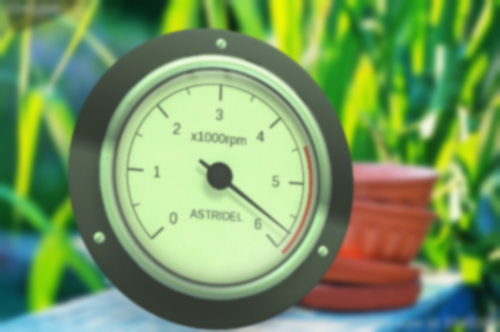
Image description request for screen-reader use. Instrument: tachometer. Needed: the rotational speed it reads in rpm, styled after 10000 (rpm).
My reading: 5750 (rpm)
